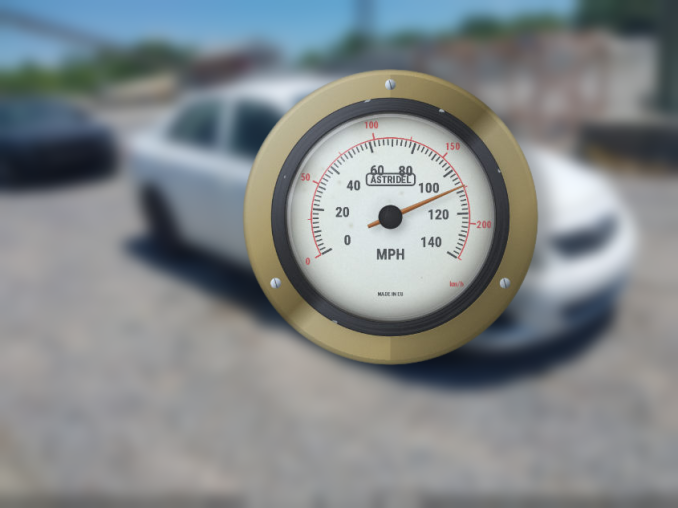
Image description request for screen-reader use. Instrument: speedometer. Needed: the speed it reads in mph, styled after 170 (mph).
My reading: 108 (mph)
